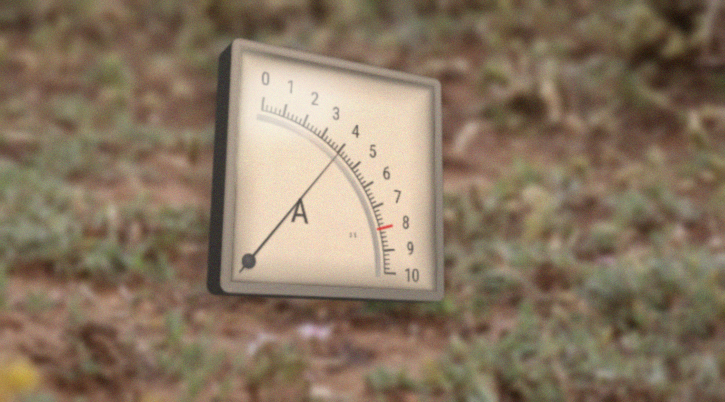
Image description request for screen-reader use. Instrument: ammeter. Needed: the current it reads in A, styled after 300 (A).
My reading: 4 (A)
